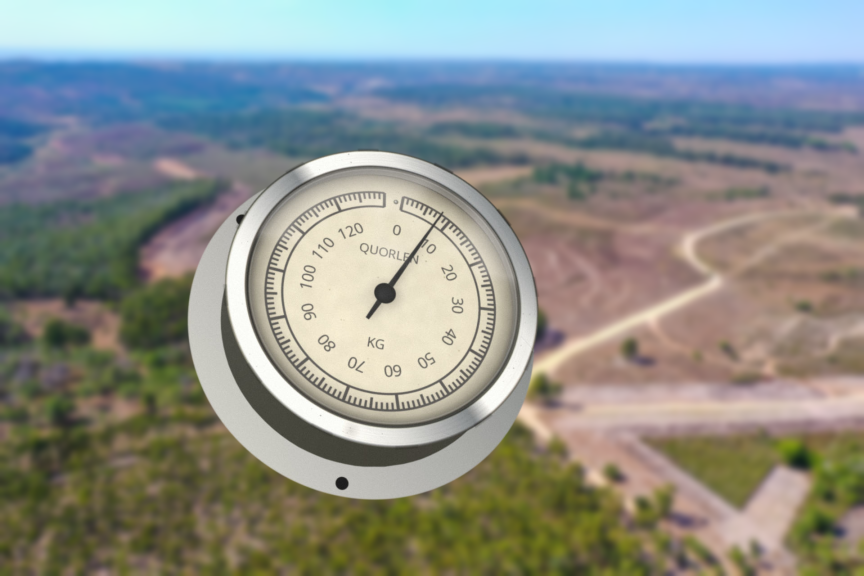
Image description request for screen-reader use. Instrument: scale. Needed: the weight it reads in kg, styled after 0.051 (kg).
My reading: 8 (kg)
